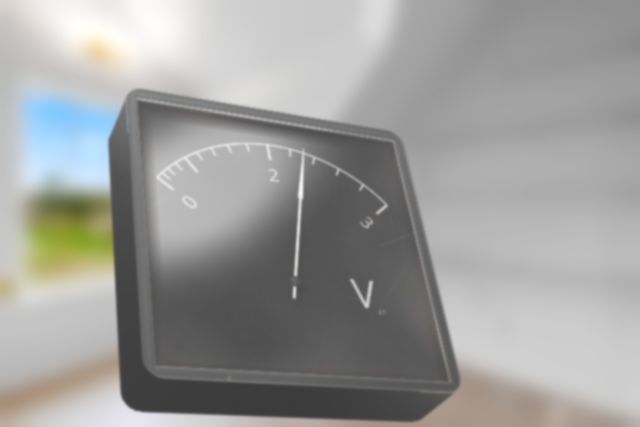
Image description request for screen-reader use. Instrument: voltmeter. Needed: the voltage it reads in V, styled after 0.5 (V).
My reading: 2.3 (V)
